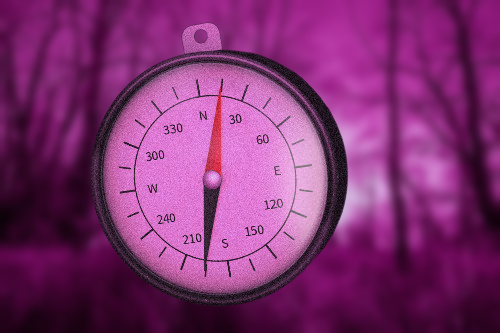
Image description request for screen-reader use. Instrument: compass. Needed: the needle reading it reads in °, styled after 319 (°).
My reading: 15 (°)
